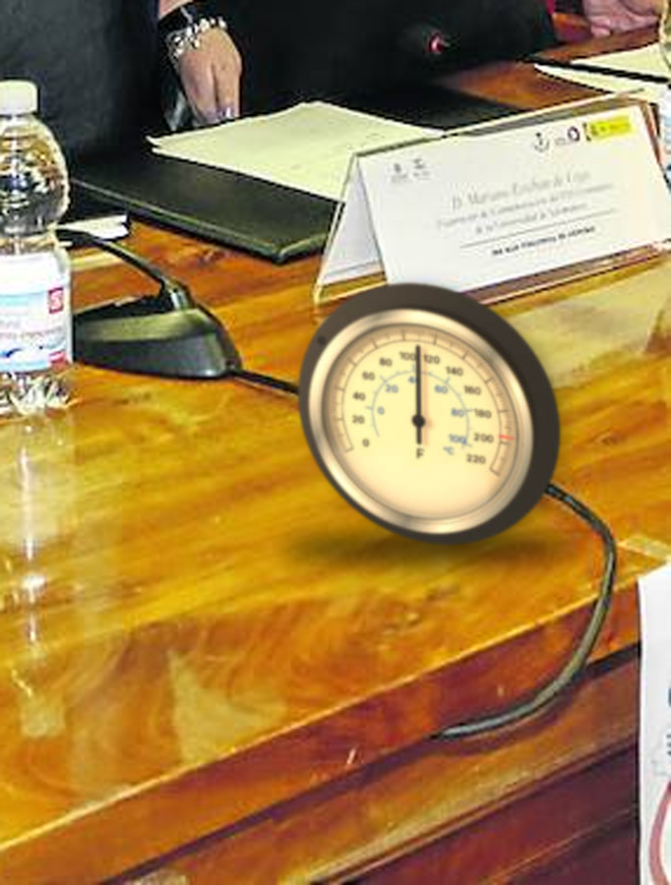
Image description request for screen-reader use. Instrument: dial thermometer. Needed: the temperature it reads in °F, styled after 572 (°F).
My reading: 110 (°F)
